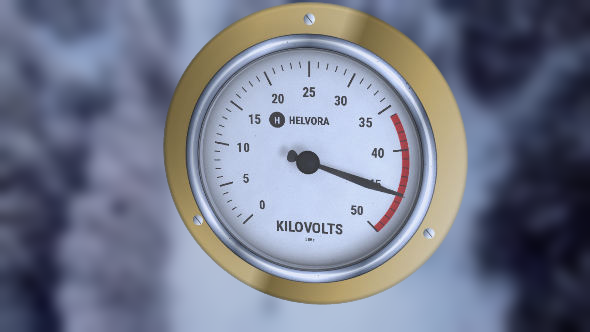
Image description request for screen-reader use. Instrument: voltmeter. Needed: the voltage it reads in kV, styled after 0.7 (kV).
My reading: 45 (kV)
